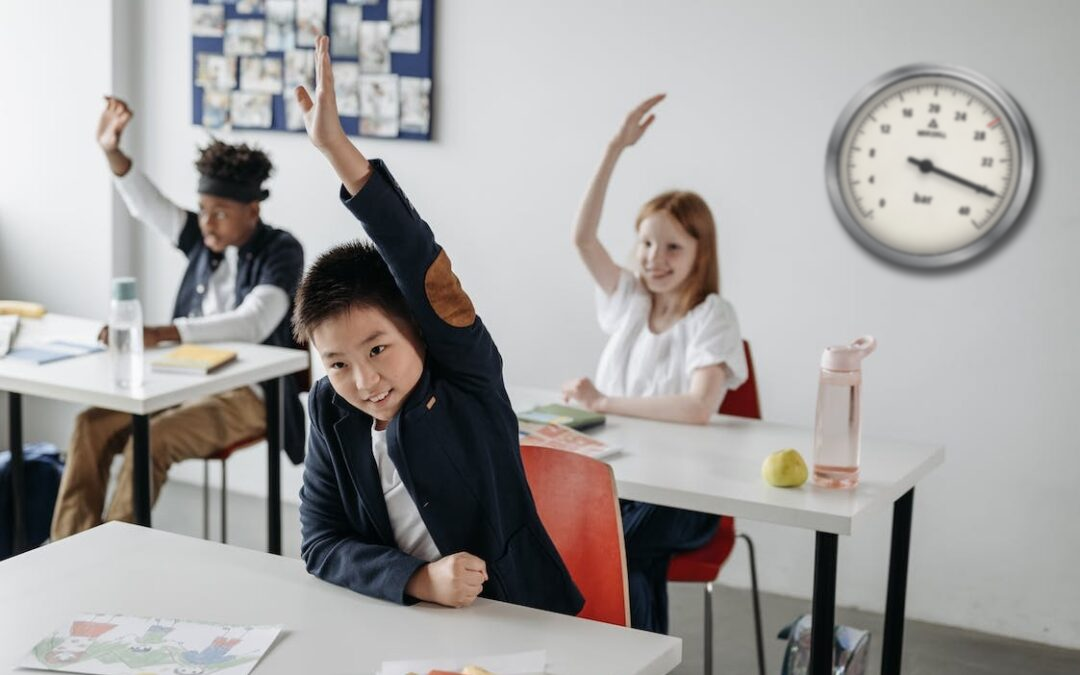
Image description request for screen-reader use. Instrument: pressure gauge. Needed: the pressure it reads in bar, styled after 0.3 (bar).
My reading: 36 (bar)
